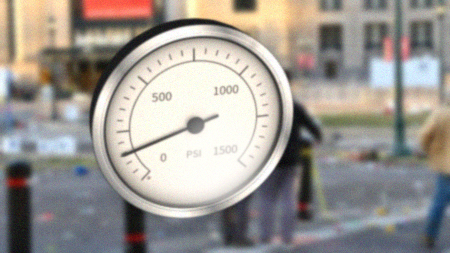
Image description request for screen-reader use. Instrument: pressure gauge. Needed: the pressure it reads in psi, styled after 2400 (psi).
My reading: 150 (psi)
